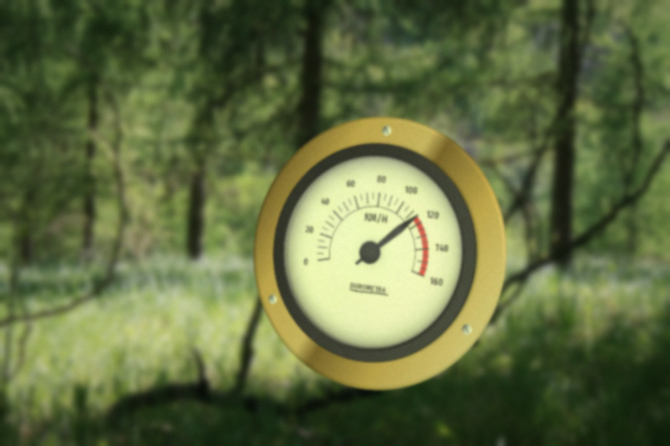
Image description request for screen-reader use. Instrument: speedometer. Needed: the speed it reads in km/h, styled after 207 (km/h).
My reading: 115 (km/h)
